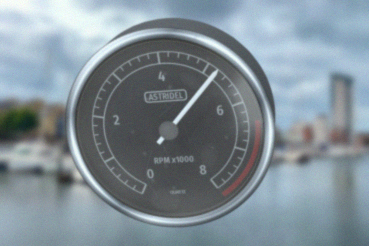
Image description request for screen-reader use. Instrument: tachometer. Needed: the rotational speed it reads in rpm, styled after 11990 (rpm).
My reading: 5200 (rpm)
